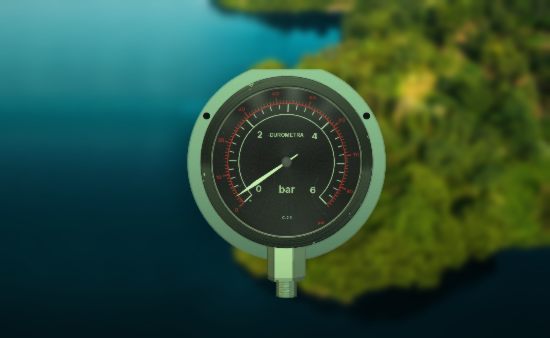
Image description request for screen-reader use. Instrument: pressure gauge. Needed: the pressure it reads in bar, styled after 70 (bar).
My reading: 0.2 (bar)
